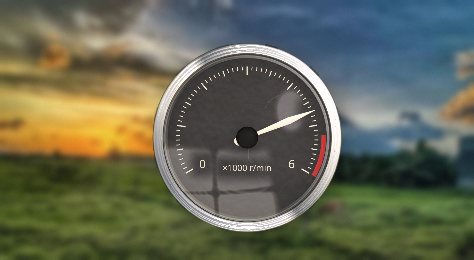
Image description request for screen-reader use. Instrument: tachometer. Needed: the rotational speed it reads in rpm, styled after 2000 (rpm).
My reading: 4700 (rpm)
